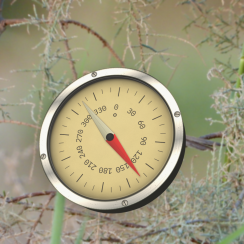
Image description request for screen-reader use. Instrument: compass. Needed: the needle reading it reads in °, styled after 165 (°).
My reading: 135 (°)
